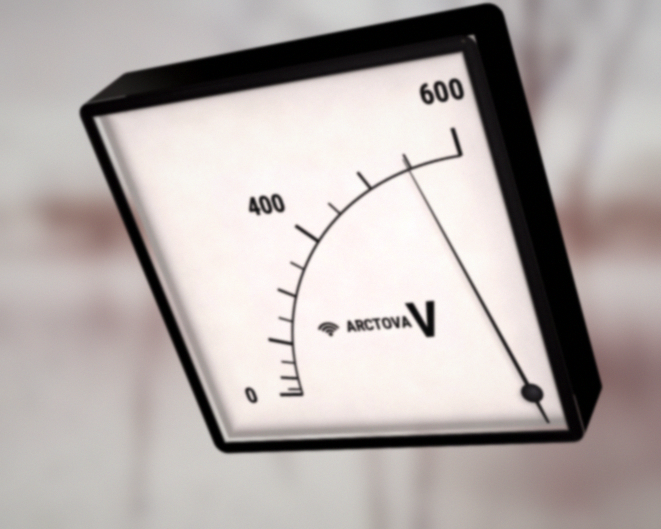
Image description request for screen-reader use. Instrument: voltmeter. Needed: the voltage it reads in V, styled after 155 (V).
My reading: 550 (V)
